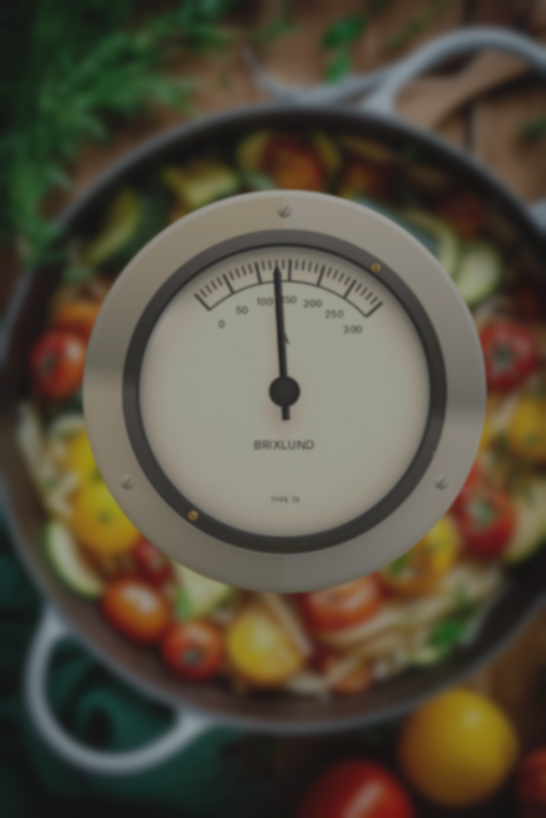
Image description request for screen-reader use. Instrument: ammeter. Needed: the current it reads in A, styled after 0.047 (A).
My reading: 130 (A)
